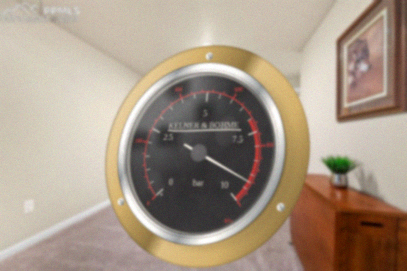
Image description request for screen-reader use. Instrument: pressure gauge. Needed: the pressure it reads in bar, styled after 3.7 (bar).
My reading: 9.25 (bar)
